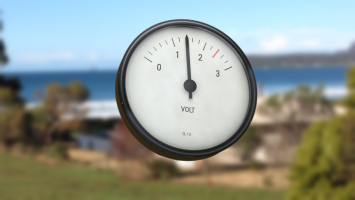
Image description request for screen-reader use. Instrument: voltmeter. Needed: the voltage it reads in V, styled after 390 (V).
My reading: 1.4 (V)
